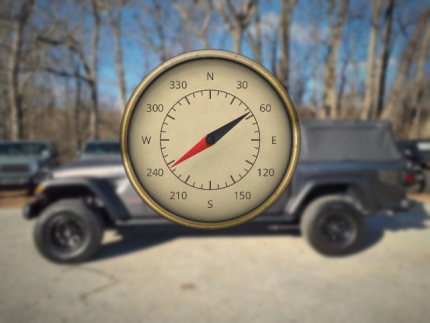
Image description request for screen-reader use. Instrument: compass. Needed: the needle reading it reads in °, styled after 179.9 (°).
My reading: 235 (°)
